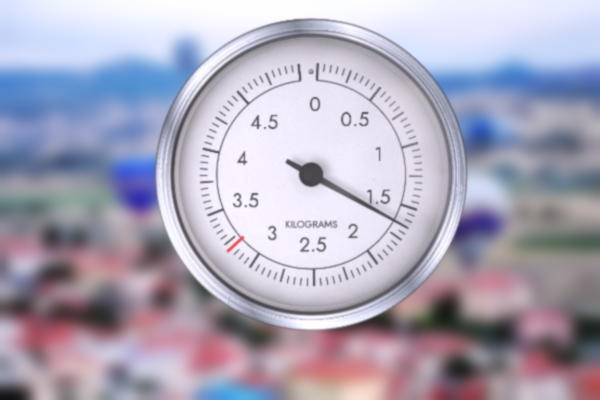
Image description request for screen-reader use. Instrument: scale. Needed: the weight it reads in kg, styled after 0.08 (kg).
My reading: 1.65 (kg)
